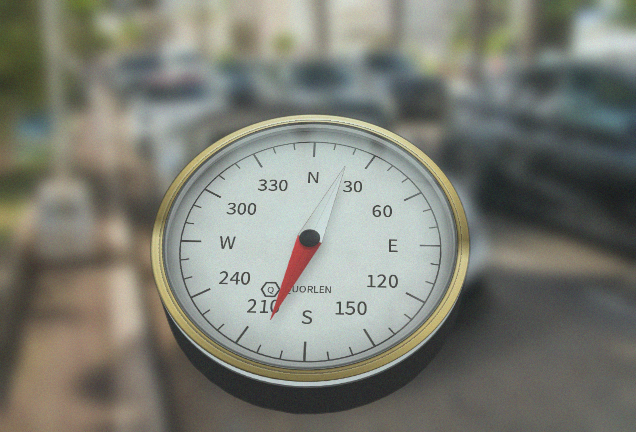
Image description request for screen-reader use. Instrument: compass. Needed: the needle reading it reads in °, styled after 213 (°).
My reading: 200 (°)
